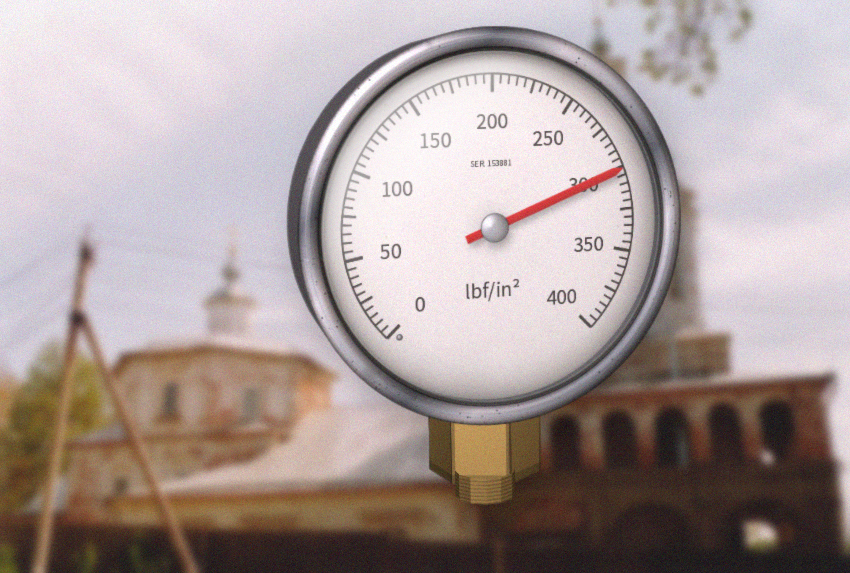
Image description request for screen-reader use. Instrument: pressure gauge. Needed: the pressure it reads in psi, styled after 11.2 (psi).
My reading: 300 (psi)
